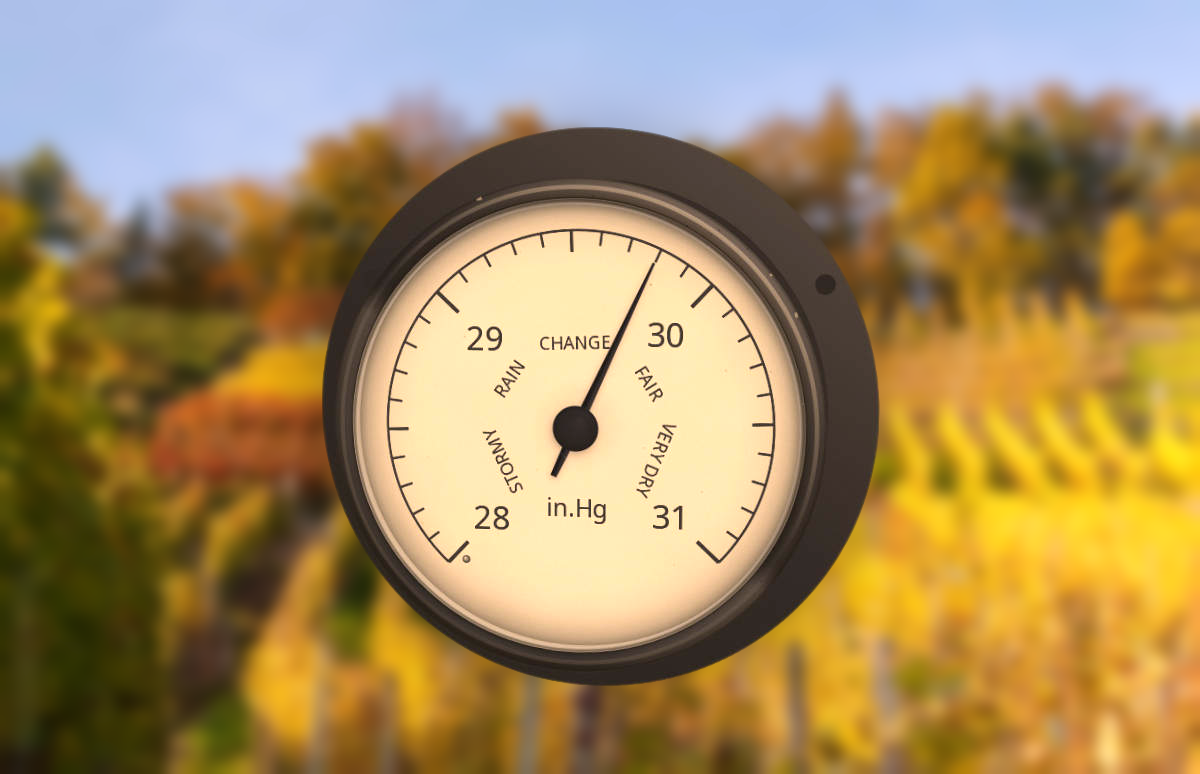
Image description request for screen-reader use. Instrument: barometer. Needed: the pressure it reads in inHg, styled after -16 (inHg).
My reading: 29.8 (inHg)
